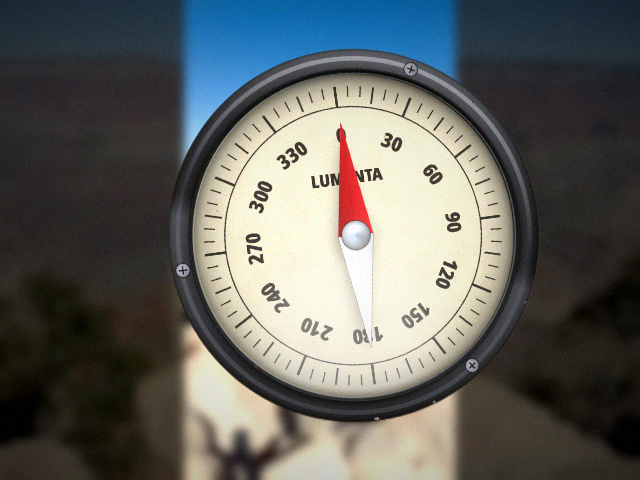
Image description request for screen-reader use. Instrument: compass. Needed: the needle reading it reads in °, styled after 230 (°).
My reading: 0 (°)
